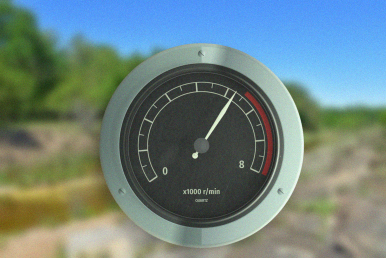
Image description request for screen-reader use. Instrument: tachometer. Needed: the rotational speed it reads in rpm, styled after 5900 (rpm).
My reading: 5250 (rpm)
